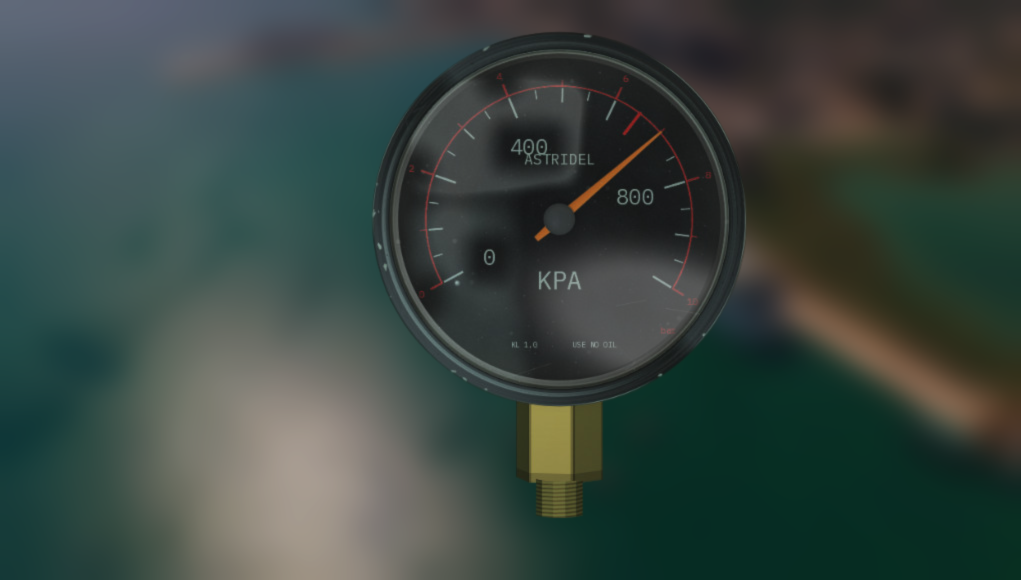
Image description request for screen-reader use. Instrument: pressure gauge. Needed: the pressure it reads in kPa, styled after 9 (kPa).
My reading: 700 (kPa)
